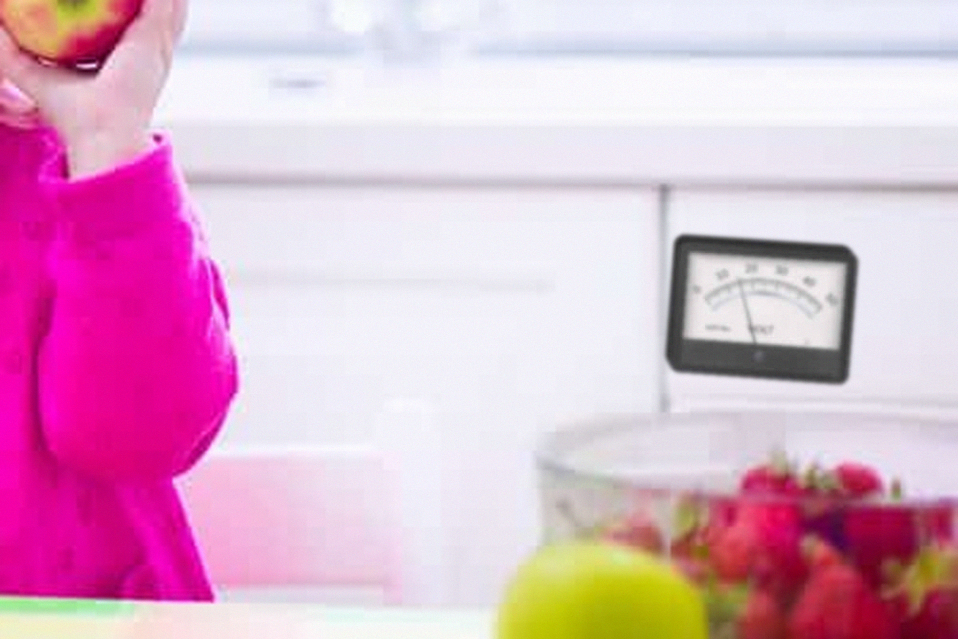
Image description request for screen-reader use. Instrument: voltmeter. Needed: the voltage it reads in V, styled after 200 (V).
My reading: 15 (V)
